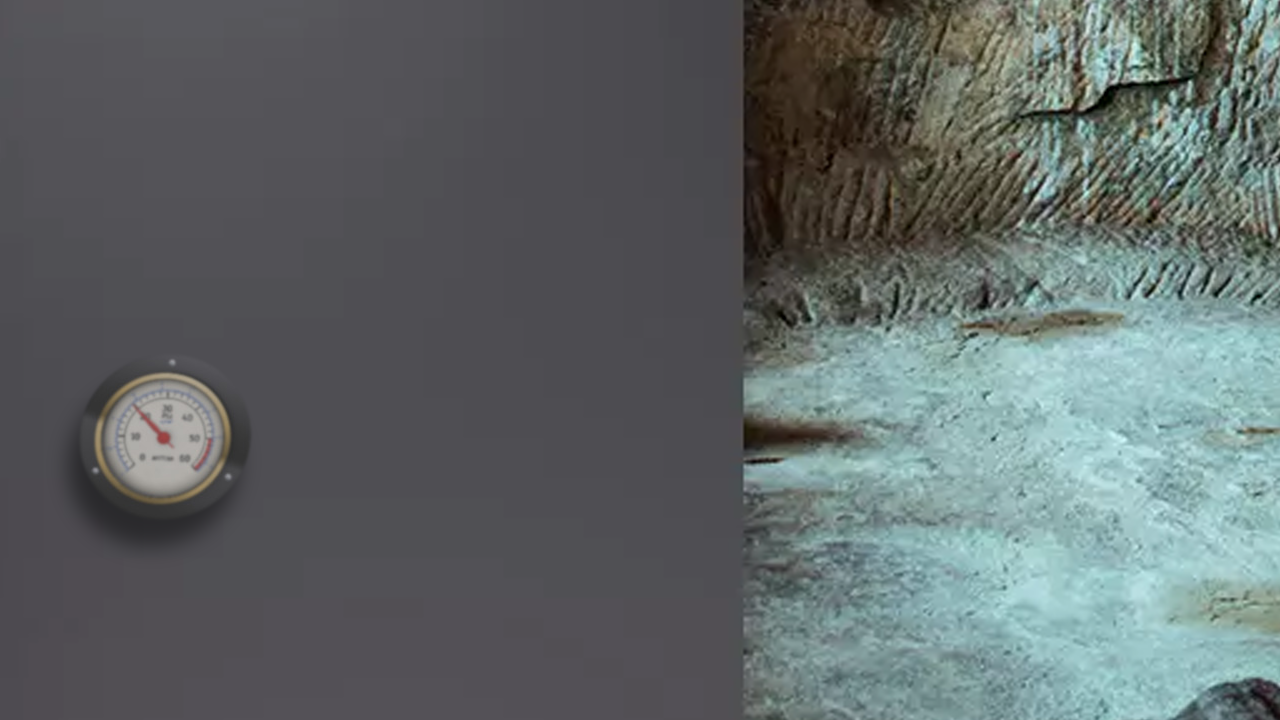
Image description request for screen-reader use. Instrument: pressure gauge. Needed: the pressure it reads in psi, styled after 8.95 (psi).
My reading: 20 (psi)
